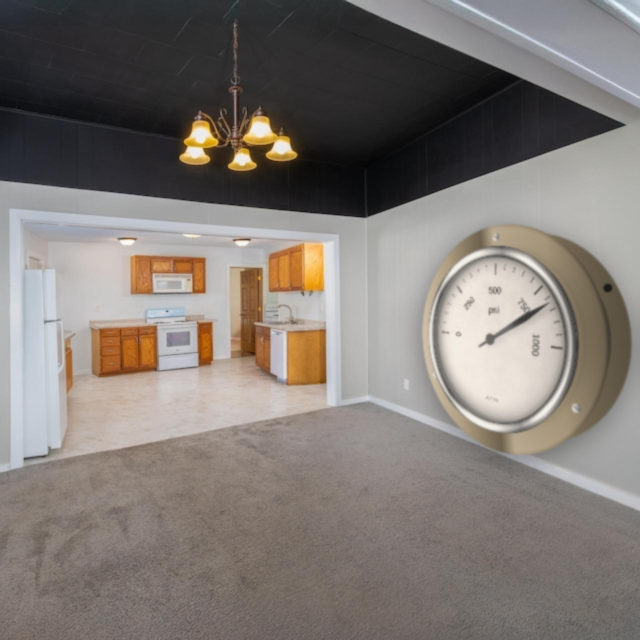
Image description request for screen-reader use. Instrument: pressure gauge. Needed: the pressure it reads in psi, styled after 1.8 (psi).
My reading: 825 (psi)
